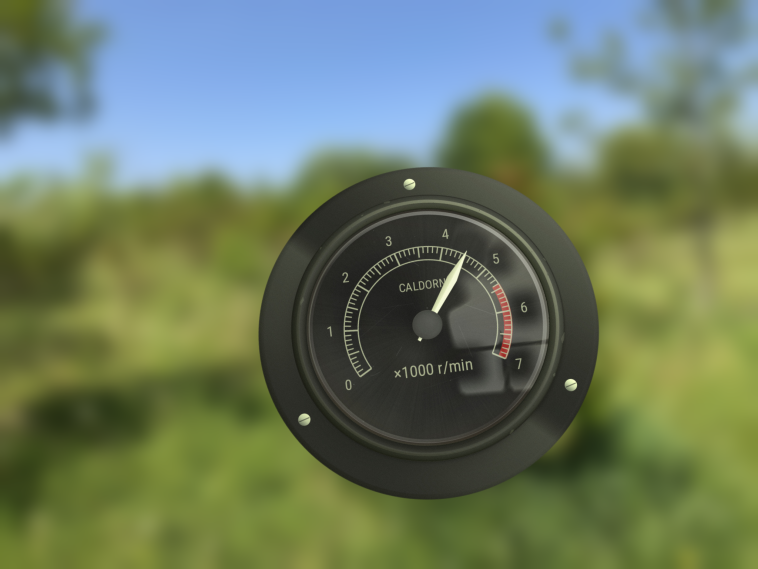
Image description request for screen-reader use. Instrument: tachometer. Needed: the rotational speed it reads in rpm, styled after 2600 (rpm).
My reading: 4500 (rpm)
